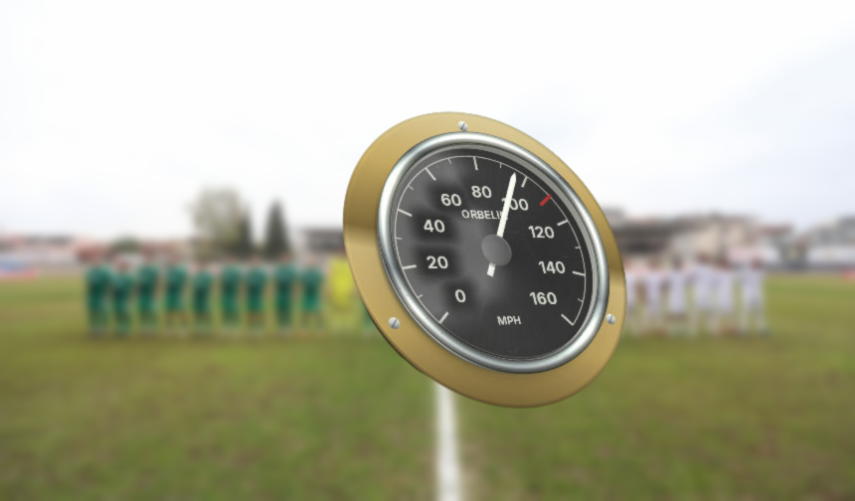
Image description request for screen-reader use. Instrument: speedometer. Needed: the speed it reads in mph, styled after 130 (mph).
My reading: 95 (mph)
